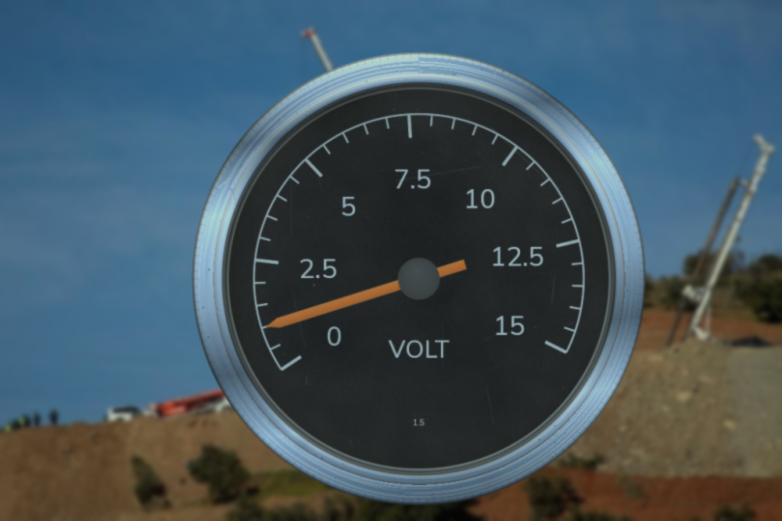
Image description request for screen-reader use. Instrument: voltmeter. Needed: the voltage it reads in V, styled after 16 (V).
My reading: 1 (V)
